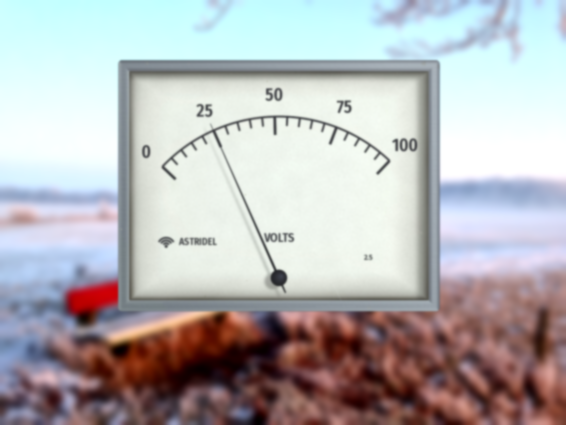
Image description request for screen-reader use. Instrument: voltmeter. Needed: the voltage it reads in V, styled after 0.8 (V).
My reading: 25 (V)
